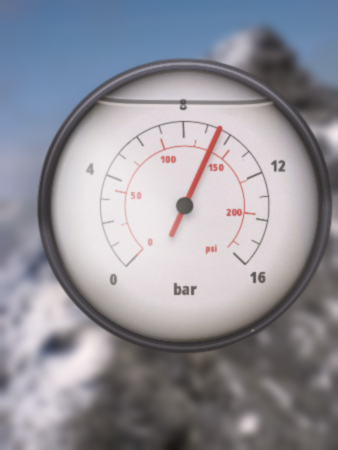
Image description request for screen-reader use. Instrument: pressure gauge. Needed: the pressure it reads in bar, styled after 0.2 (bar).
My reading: 9.5 (bar)
